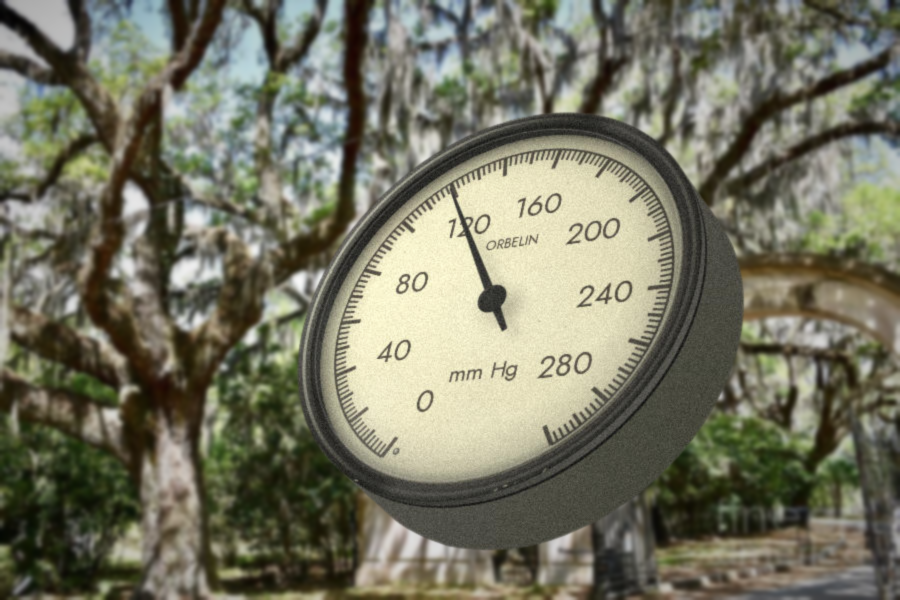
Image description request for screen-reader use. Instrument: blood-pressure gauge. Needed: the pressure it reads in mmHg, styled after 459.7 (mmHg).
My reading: 120 (mmHg)
